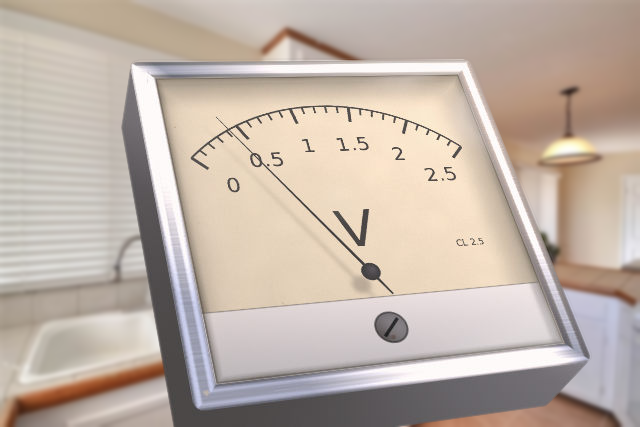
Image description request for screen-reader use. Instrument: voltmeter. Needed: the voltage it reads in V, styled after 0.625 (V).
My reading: 0.4 (V)
